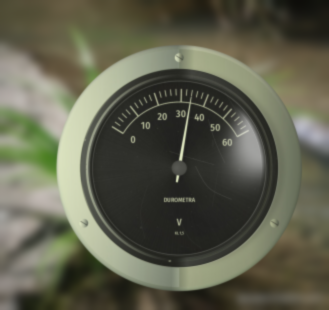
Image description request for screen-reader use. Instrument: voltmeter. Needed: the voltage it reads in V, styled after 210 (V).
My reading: 34 (V)
